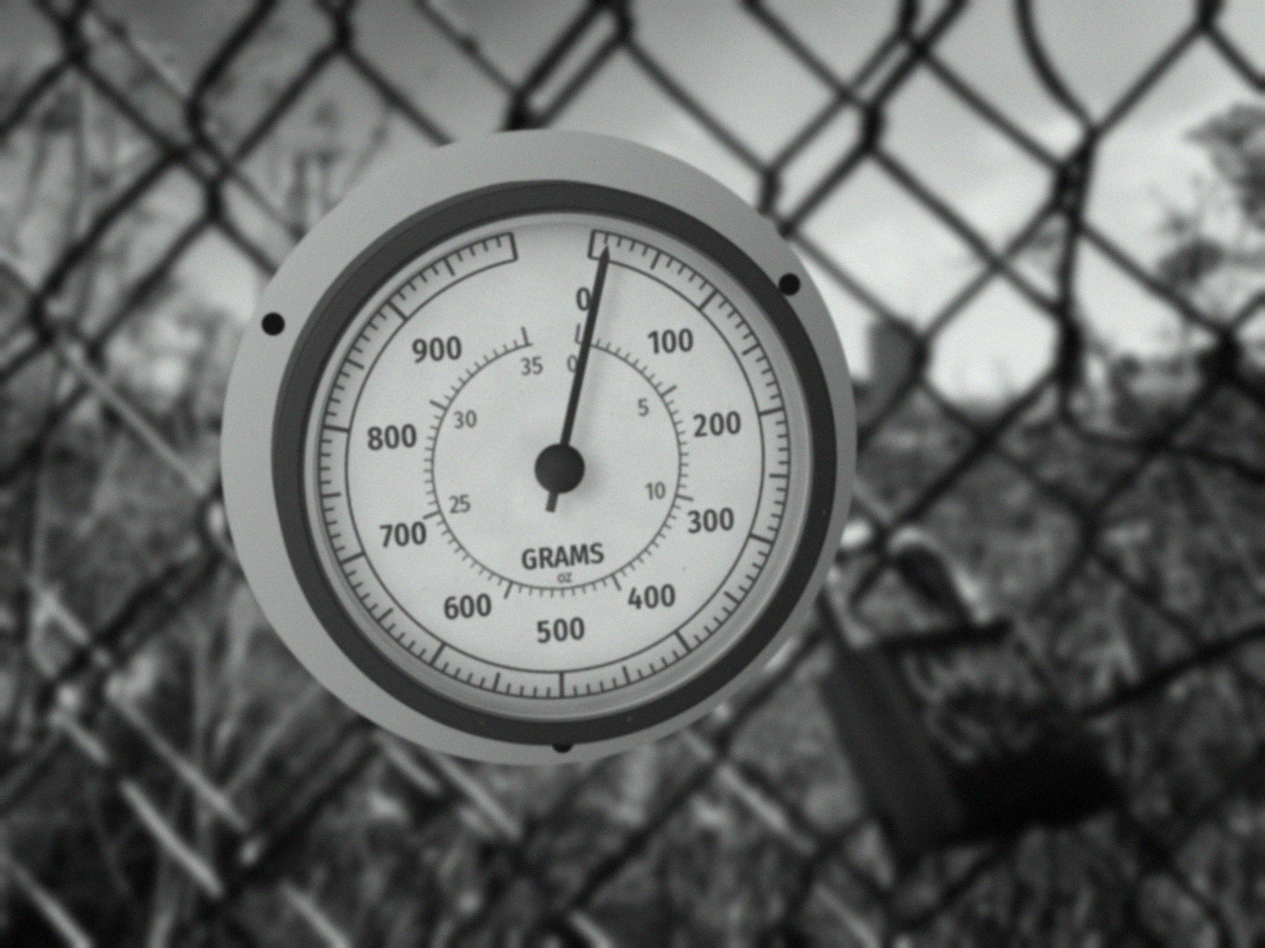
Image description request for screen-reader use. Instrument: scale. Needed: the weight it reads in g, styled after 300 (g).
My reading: 10 (g)
